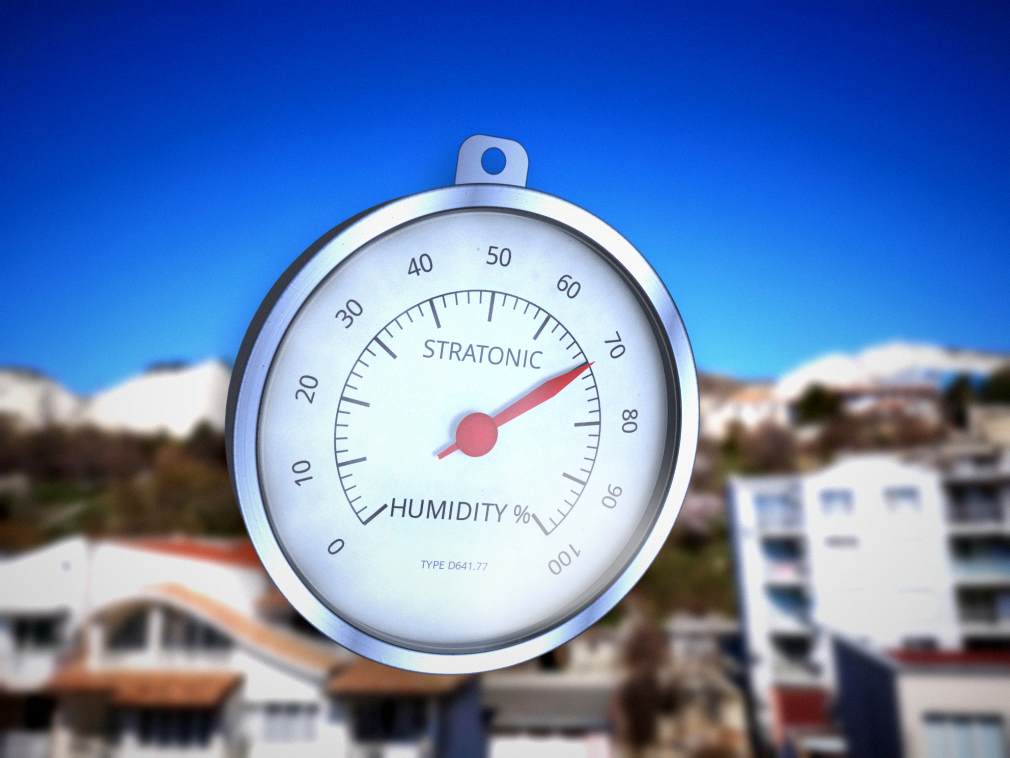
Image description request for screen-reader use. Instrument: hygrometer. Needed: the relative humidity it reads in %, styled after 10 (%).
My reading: 70 (%)
